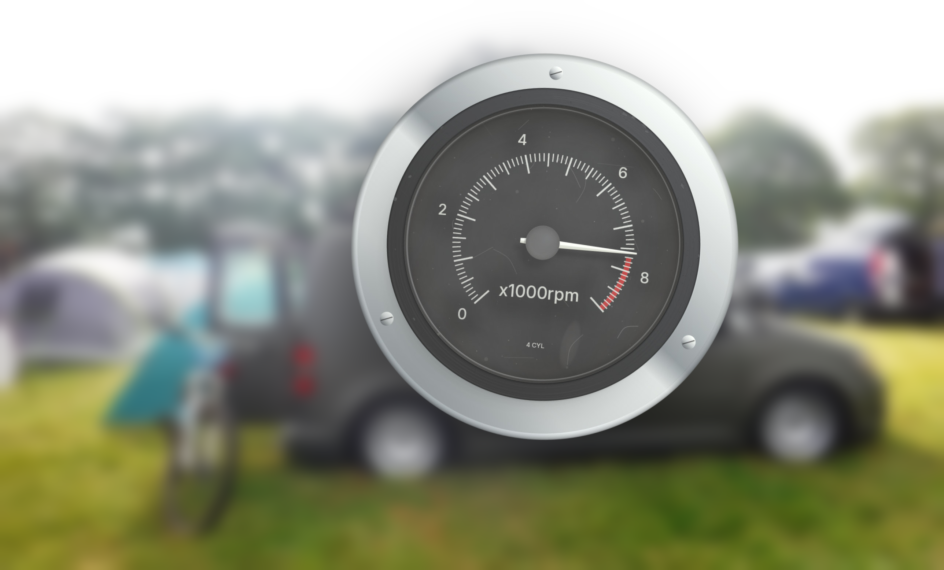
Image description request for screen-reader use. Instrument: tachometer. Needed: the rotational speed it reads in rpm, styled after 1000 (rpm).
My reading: 7600 (rpm)
